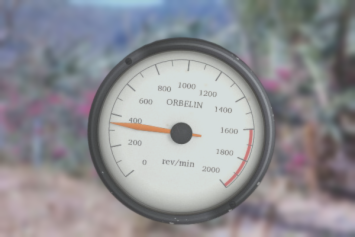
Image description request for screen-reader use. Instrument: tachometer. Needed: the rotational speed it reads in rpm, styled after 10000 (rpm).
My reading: 350 (rpm)
